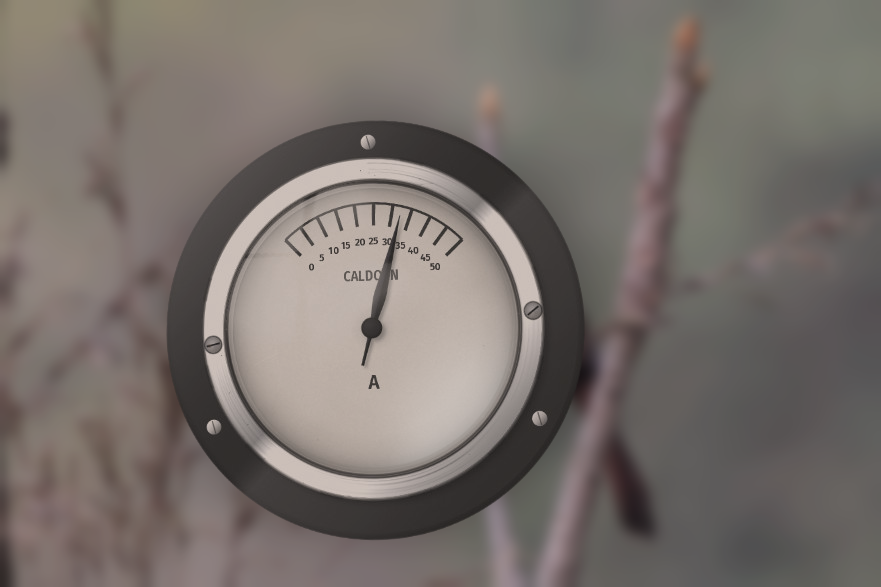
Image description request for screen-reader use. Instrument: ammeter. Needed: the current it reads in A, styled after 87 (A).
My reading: 32.5 (A)
